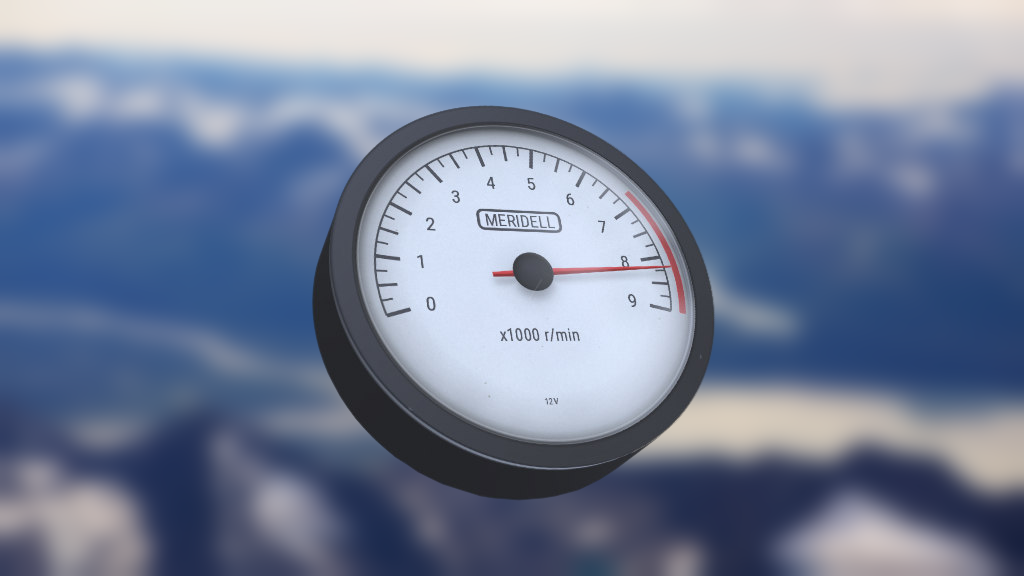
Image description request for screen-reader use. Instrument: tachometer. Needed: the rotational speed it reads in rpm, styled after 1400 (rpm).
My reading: 8250 (rpm)
